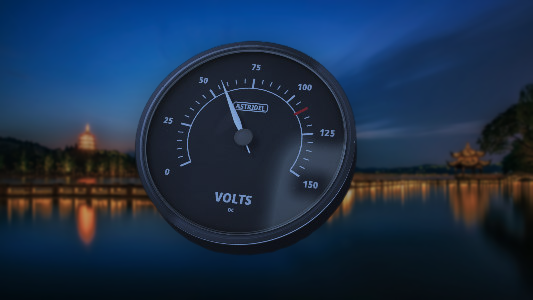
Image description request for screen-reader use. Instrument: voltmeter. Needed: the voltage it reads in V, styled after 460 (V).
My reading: 57.5 (V)
